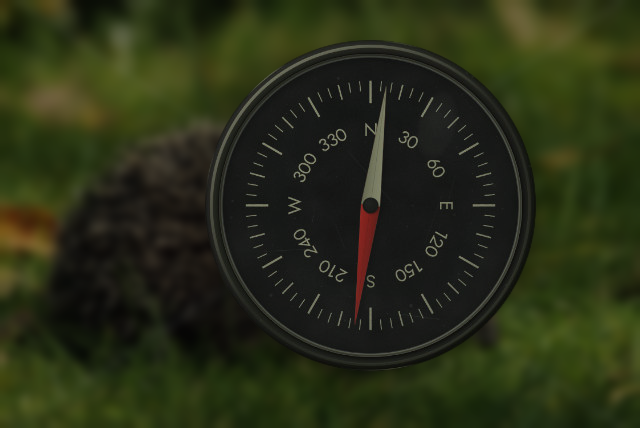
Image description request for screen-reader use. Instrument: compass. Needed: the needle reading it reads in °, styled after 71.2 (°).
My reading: 187.5 (°)
